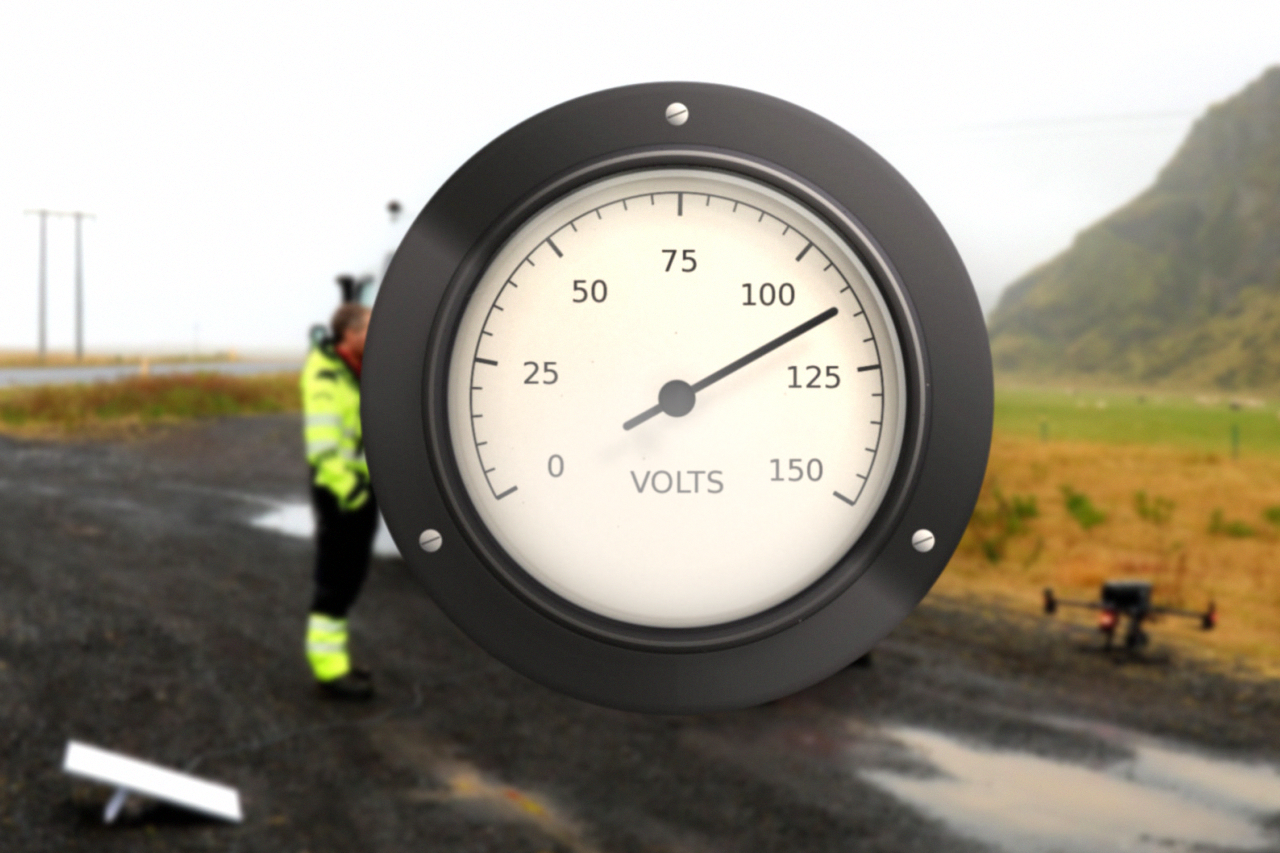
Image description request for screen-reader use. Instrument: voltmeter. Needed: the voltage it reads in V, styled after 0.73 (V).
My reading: 112.5 (V)
